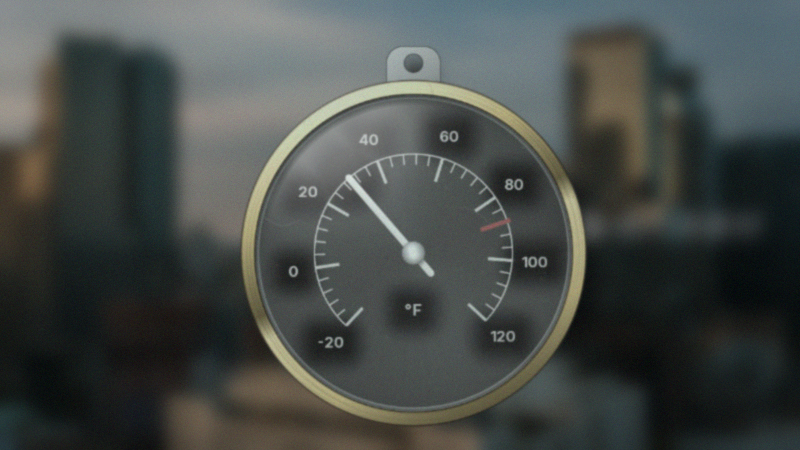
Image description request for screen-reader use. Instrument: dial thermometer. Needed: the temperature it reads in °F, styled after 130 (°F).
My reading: 30 (°F)
